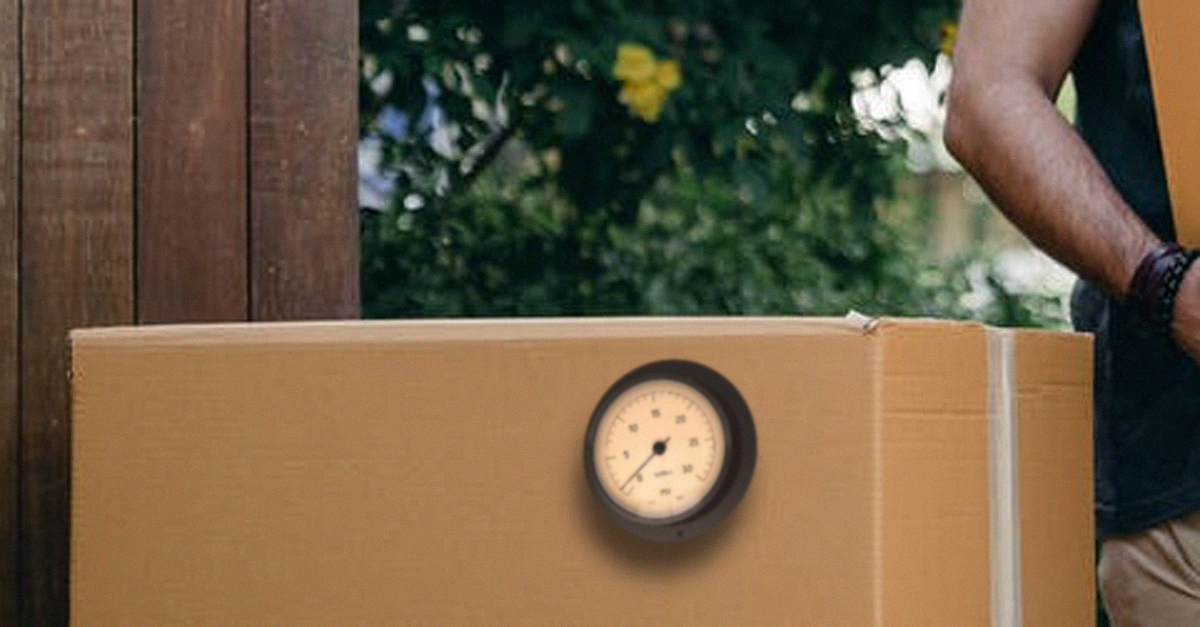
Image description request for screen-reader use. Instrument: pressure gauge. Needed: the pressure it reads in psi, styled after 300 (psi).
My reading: 1 (psi)
